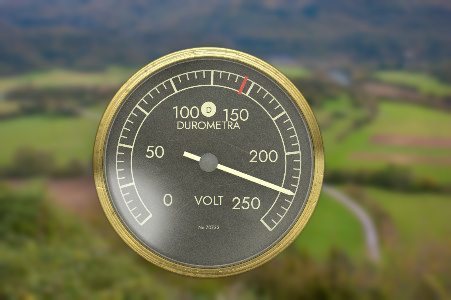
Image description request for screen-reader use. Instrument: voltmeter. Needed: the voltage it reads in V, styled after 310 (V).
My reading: 225 (V)
